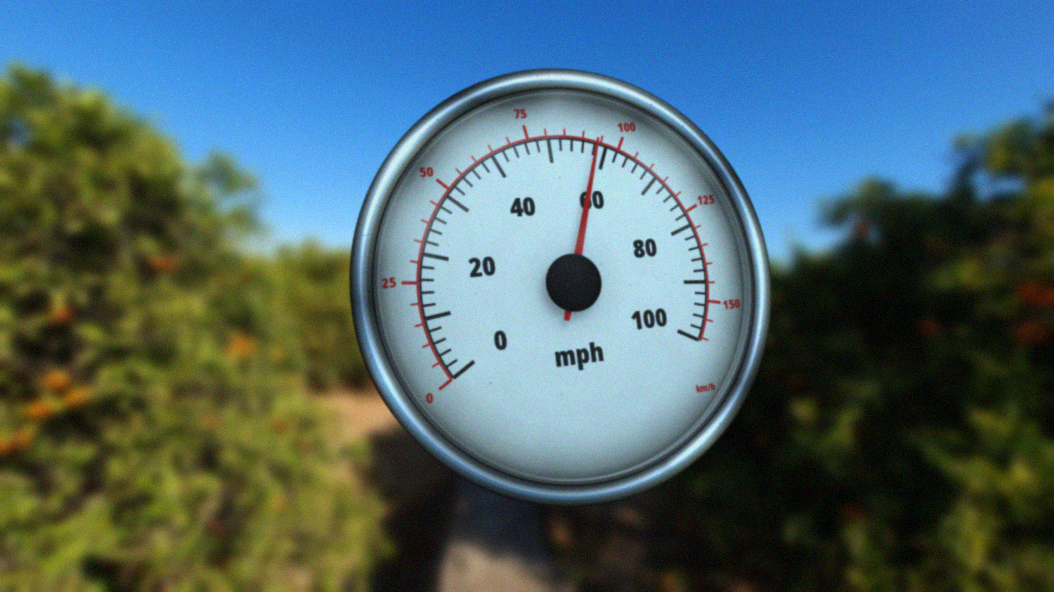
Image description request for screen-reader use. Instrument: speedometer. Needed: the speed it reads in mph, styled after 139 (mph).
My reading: 58 (mph)
